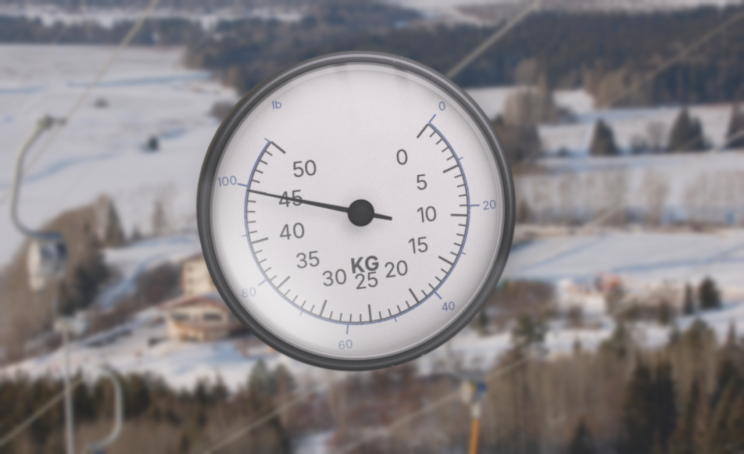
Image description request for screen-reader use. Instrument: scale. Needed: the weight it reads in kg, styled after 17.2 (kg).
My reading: 45 (kg)
